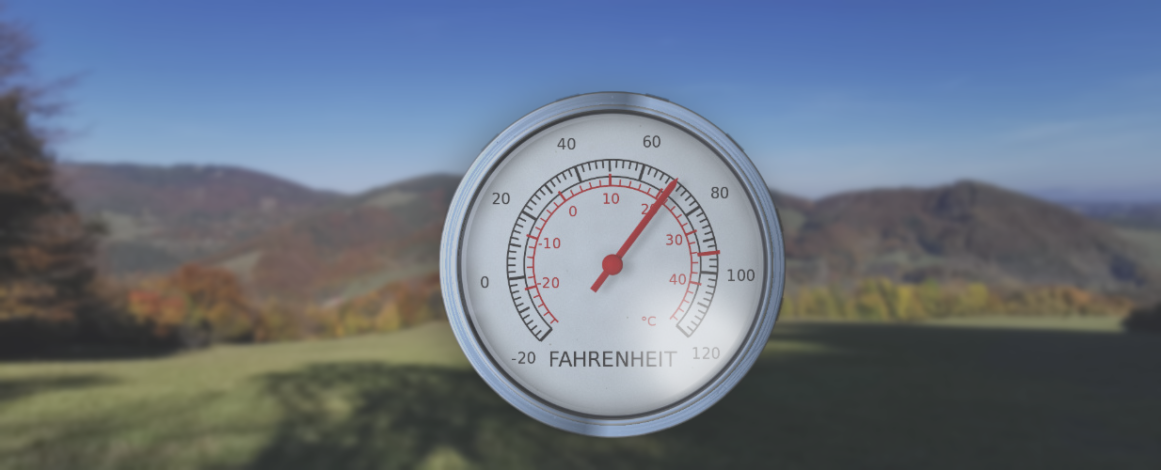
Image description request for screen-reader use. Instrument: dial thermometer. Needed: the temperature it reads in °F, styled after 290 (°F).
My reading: 70 (°F)
